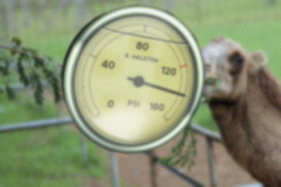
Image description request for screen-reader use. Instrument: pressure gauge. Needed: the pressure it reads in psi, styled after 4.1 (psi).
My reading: 140 (psi)
